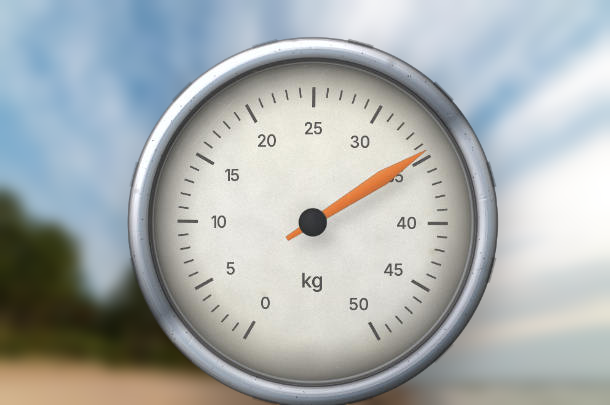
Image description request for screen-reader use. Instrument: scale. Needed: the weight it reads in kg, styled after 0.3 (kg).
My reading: 34.5 (kg)
